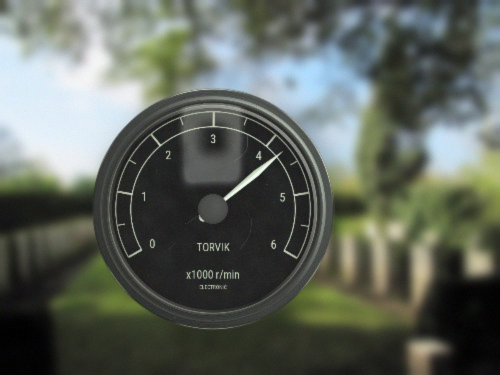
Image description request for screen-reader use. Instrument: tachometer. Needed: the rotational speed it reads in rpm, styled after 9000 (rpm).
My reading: 4250 (rpm)
